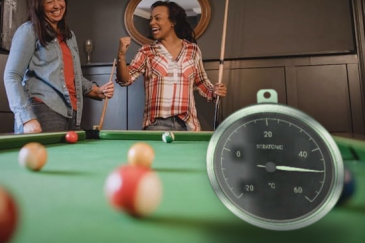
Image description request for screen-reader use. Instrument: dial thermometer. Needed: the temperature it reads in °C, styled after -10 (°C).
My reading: 48 (°C)
